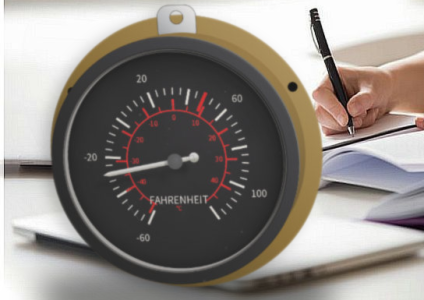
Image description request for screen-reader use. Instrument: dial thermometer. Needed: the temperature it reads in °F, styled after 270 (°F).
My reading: -28 (°F)
